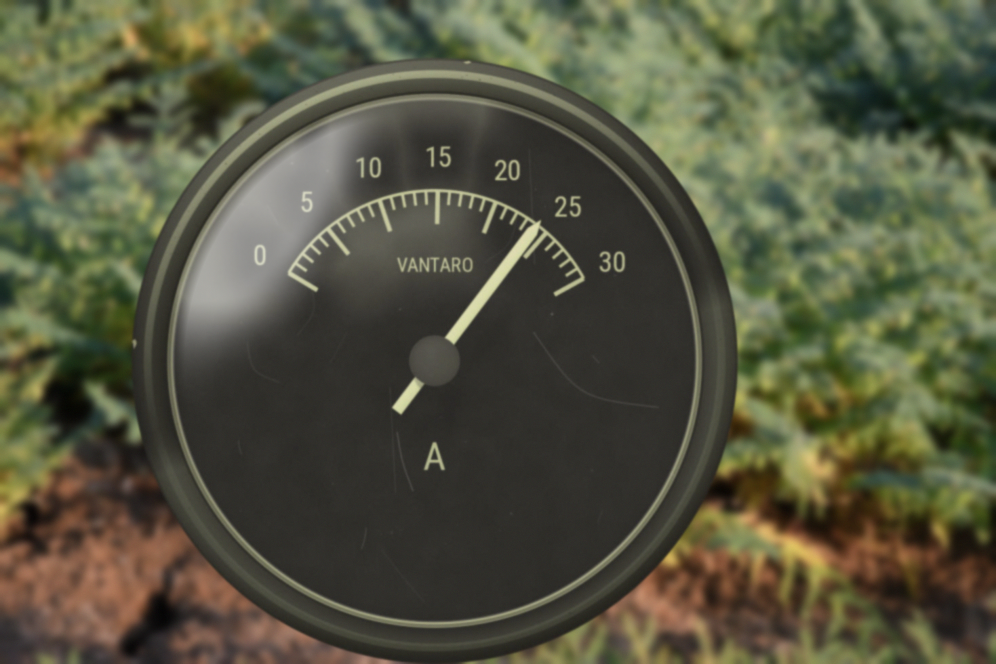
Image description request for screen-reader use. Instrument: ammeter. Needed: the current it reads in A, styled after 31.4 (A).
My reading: 24 (A)
